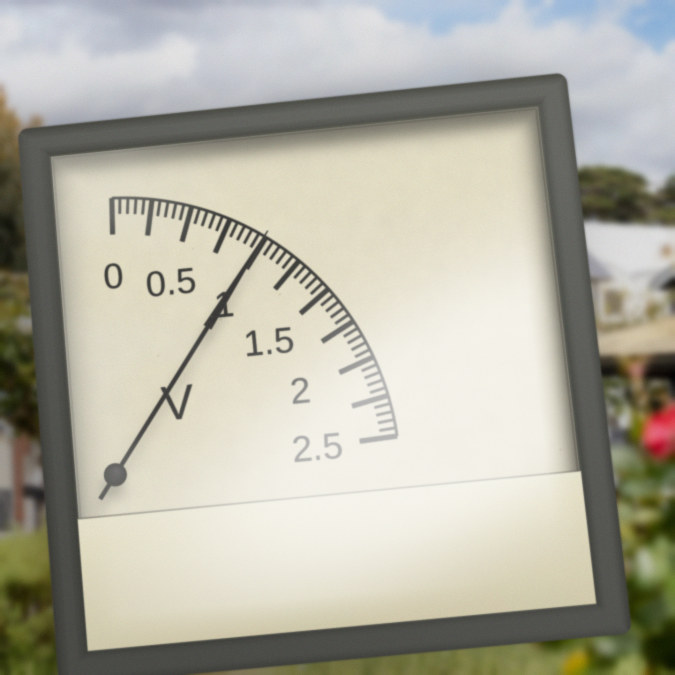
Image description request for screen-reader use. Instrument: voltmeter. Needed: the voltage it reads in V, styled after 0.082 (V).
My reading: 1 (V)
